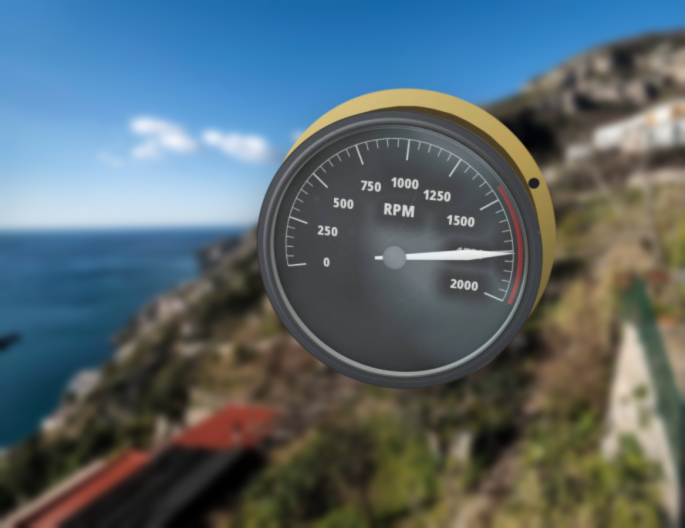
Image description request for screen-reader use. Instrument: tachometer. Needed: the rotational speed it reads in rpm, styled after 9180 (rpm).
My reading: 1750 (rpm)
